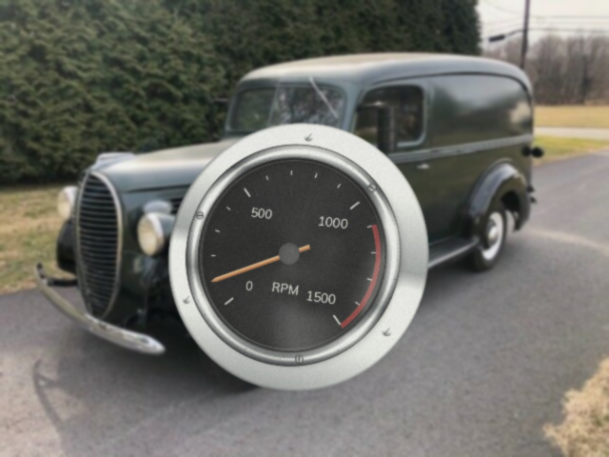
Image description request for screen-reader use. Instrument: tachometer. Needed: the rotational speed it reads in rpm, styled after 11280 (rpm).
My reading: 100 (rpm)
